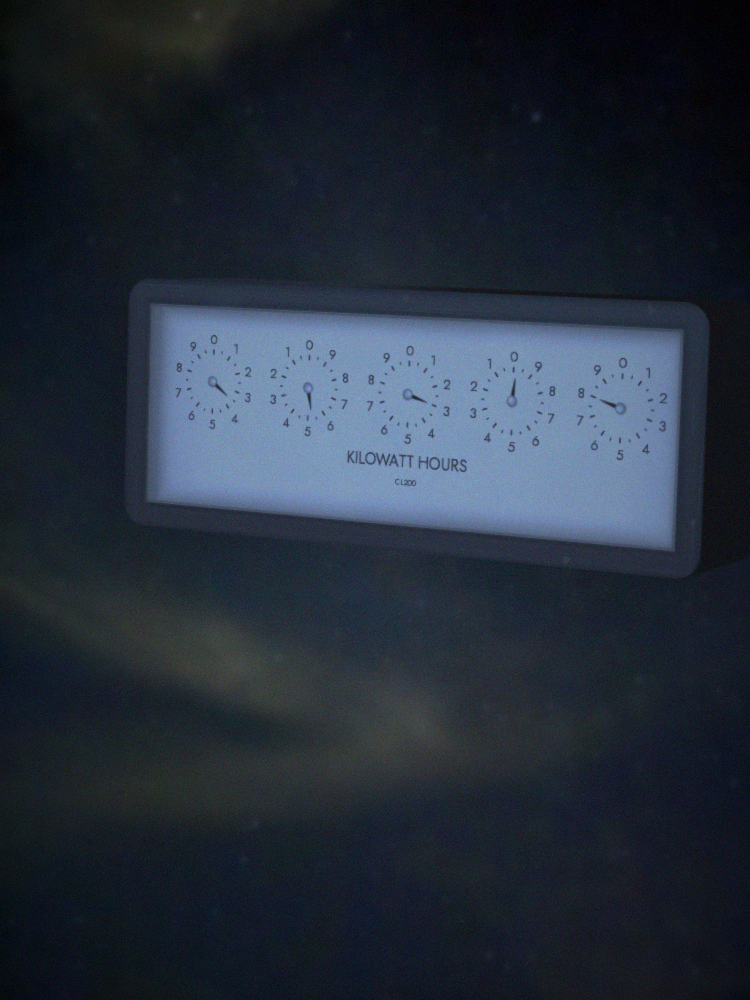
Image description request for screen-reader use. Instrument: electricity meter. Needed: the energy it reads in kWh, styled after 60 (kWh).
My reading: 35298 (kWh)
